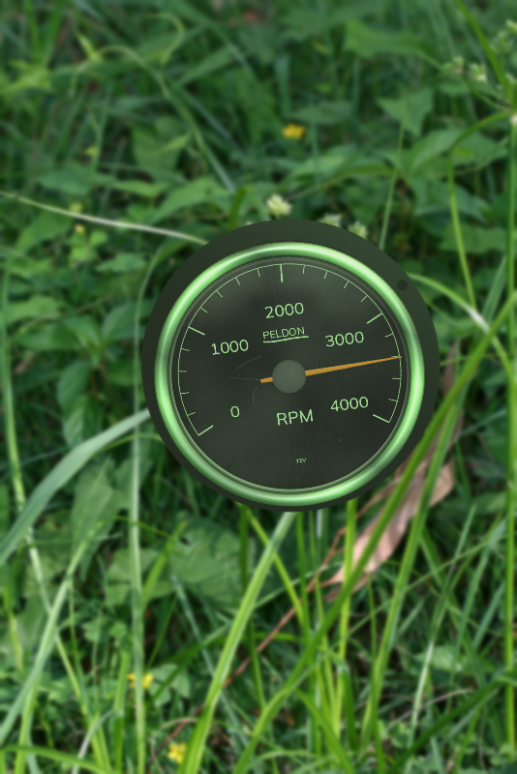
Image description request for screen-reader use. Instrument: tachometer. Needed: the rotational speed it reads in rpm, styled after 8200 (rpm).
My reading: 3400 (rpm)
